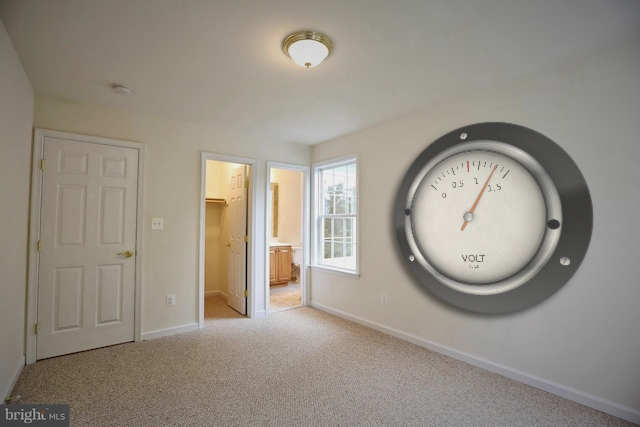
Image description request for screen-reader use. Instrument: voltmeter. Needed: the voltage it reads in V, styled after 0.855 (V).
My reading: 1.3 (V)
